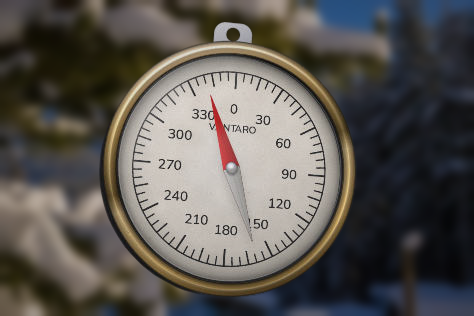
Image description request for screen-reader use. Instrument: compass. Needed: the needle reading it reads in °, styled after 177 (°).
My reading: 340 (°)
